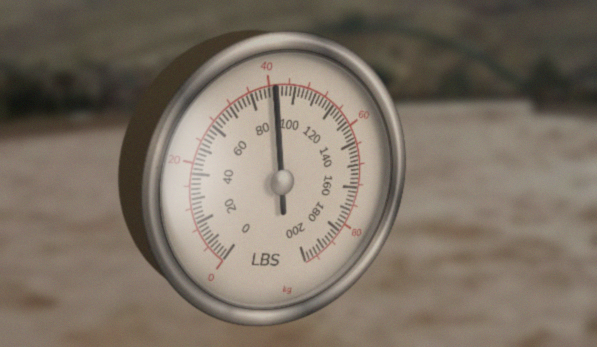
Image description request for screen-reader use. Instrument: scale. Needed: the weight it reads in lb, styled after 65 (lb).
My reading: 90 (lb)
